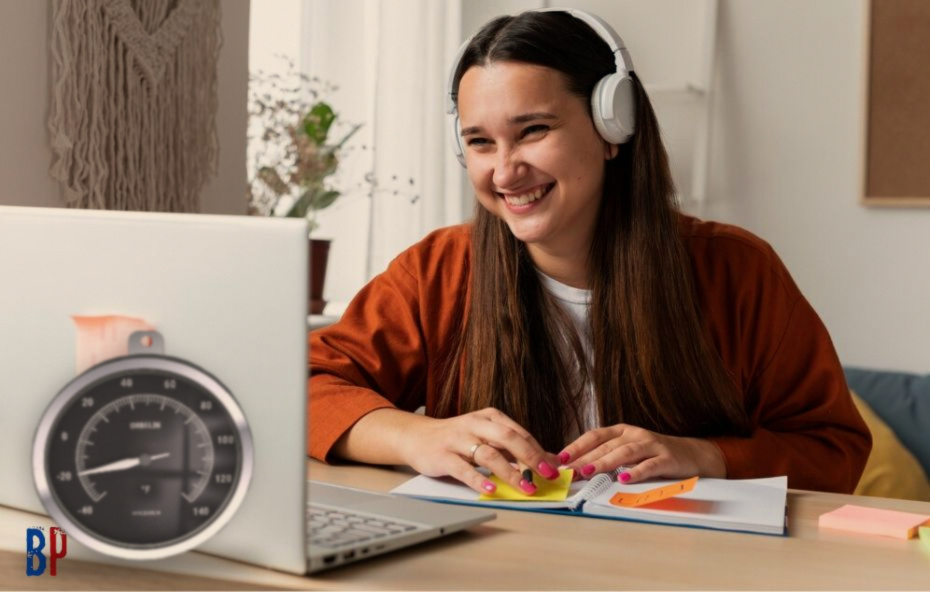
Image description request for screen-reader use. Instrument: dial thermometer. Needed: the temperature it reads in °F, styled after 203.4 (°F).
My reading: -20 (°F)
